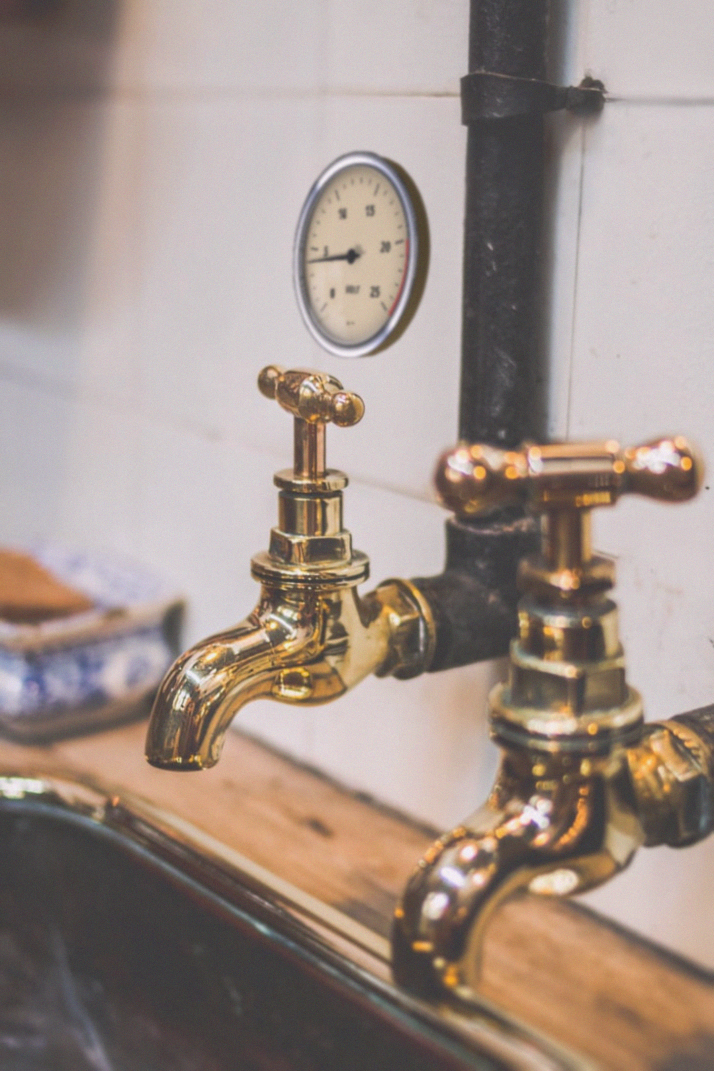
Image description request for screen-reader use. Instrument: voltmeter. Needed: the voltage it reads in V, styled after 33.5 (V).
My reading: 4 (V)
